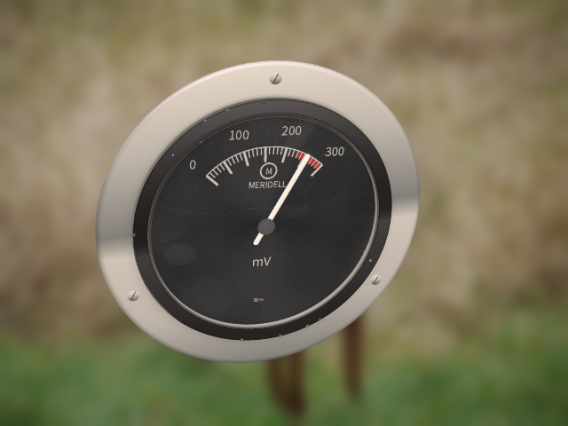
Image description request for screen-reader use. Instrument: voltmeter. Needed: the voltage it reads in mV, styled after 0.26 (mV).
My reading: 250 (mV)
